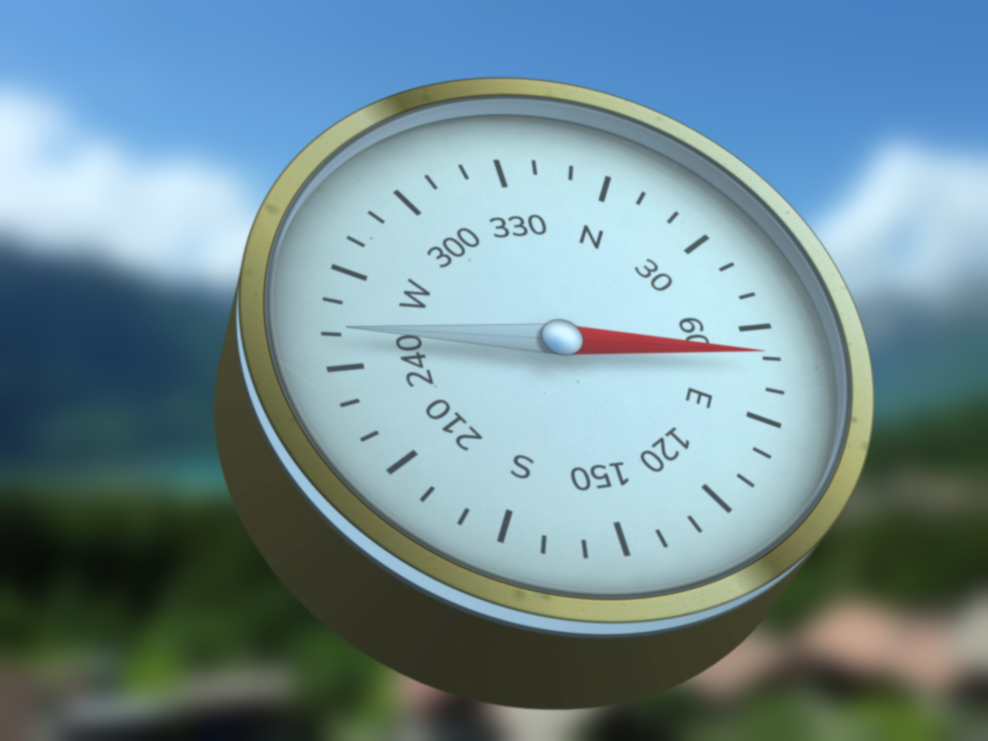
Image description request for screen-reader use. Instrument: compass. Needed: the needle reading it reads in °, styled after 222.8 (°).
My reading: 70 (°)
